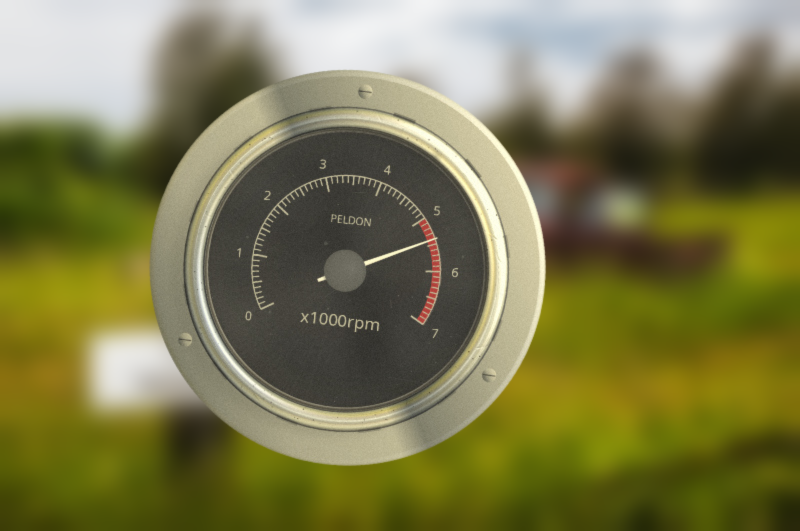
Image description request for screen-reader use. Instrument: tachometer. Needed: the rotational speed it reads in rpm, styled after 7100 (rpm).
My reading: 5400 (rpm)
